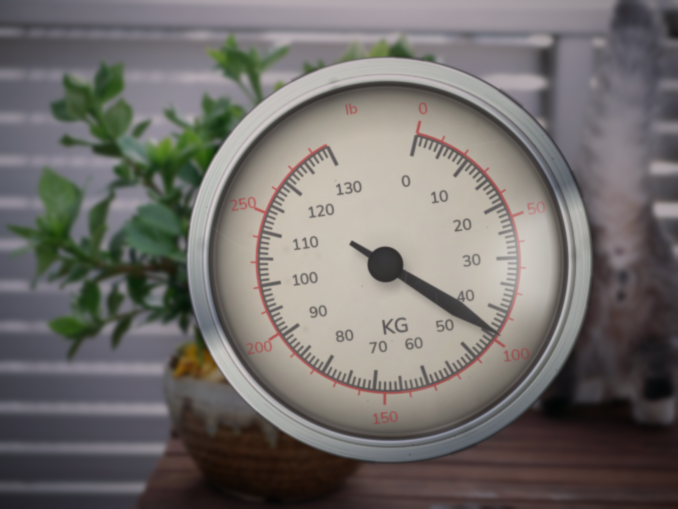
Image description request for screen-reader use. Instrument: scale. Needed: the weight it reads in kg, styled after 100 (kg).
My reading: 44 (kg)
